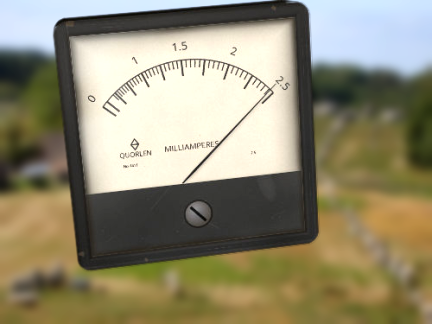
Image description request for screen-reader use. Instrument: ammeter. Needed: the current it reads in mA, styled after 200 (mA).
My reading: 2.45 (mA)
